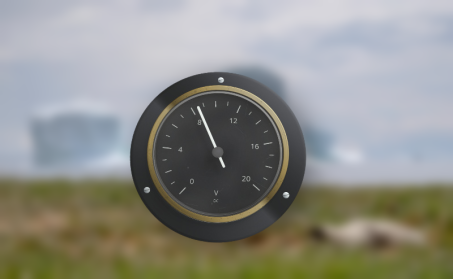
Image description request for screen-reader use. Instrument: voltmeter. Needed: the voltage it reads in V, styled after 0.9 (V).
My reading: 8.5 (V)
